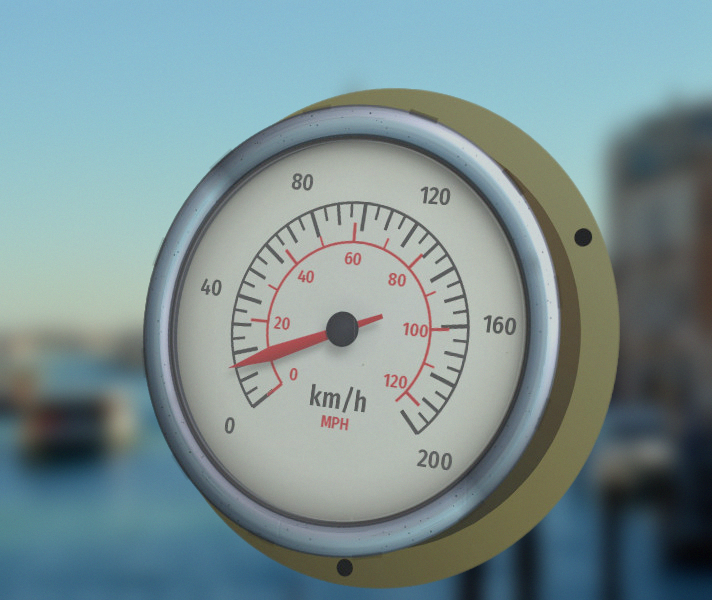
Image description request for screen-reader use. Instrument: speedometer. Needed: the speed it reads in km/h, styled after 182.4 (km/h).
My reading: 15 (km/h)
